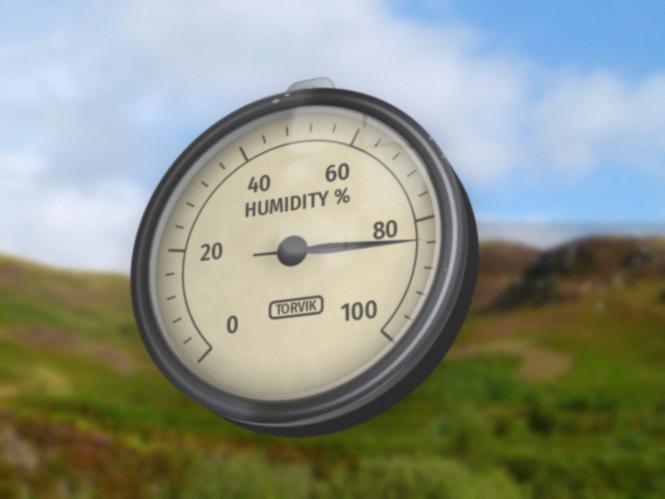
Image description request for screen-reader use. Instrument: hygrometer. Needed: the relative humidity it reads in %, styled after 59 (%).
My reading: 84 (%)
